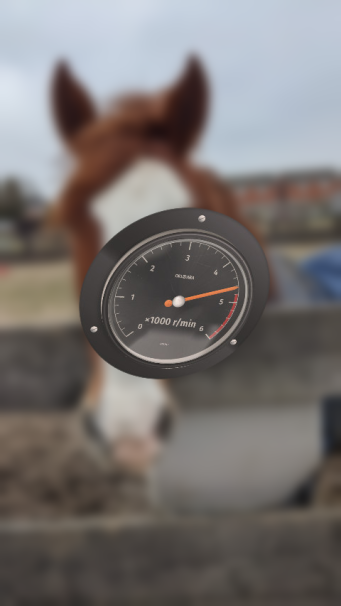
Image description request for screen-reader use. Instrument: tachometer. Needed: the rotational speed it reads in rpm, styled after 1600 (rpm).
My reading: 4600 (rpm)
